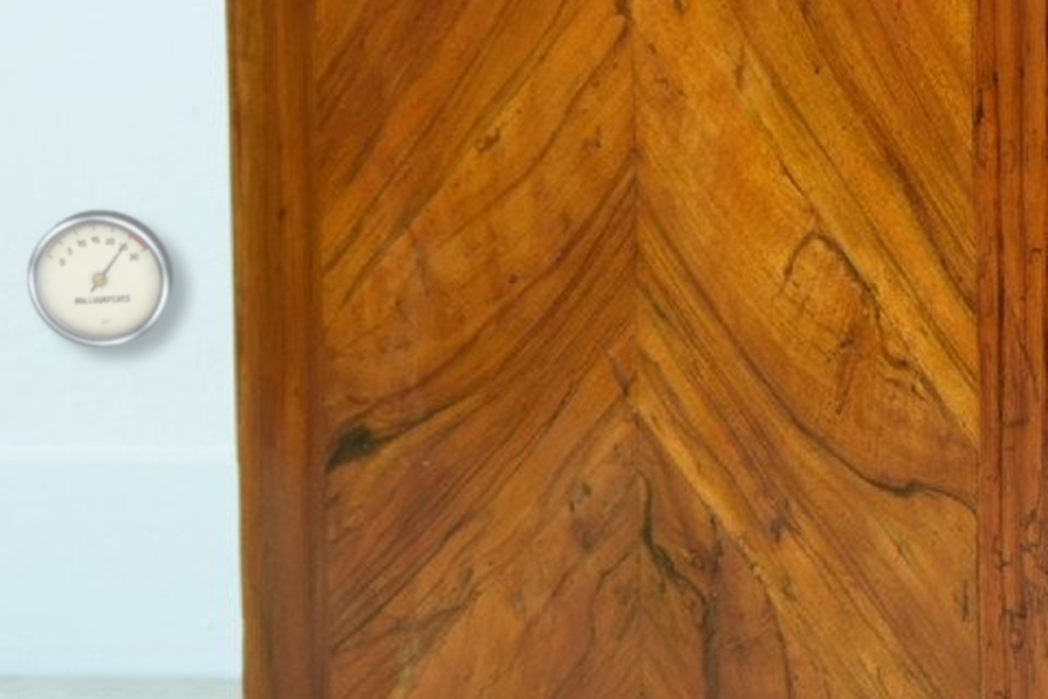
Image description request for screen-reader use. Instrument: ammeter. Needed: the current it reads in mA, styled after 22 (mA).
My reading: 25 (mA)
